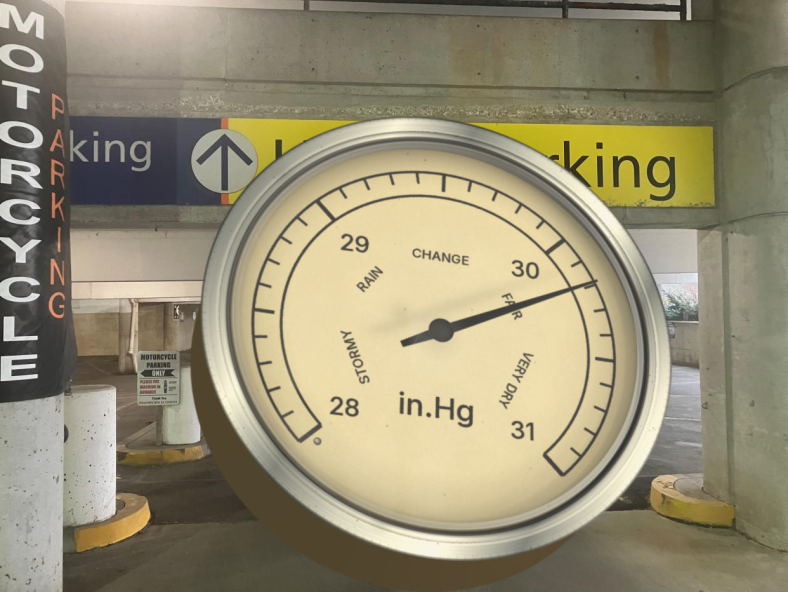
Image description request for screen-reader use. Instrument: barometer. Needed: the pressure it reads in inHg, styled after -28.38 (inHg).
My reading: 30.2 (inHg)
